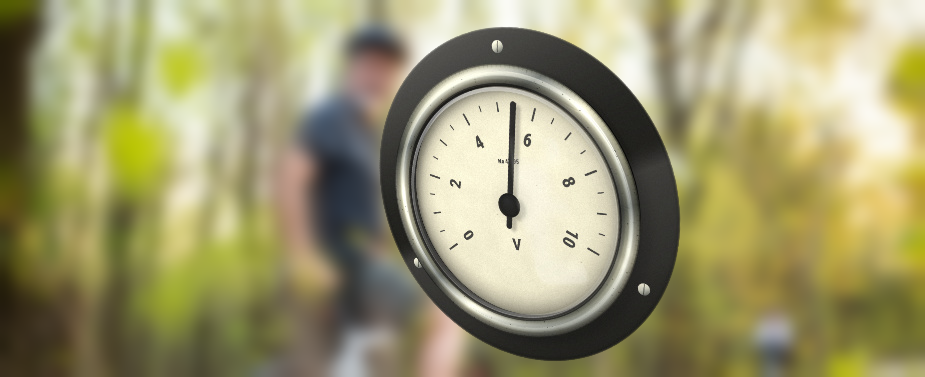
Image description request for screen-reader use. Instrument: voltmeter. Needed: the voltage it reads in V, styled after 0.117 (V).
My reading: 5.5 (V)
